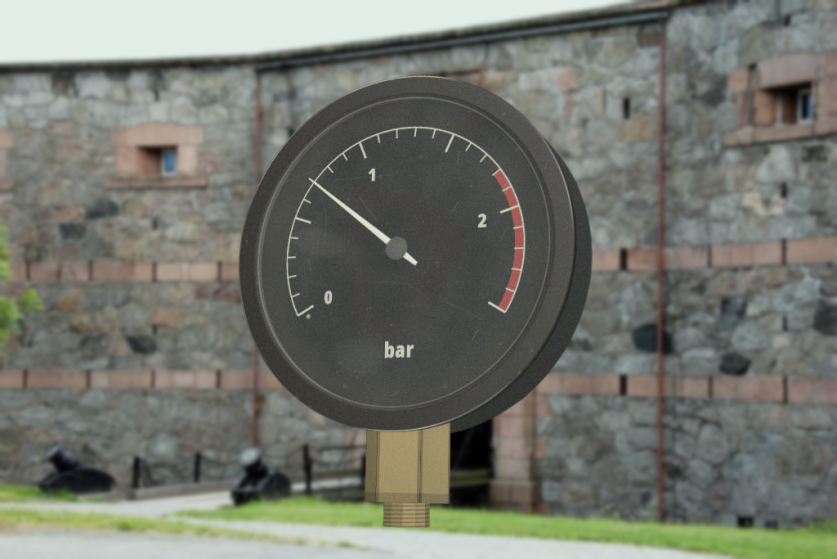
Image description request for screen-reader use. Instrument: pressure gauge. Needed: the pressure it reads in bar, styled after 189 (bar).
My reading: 0.7 (bar)
